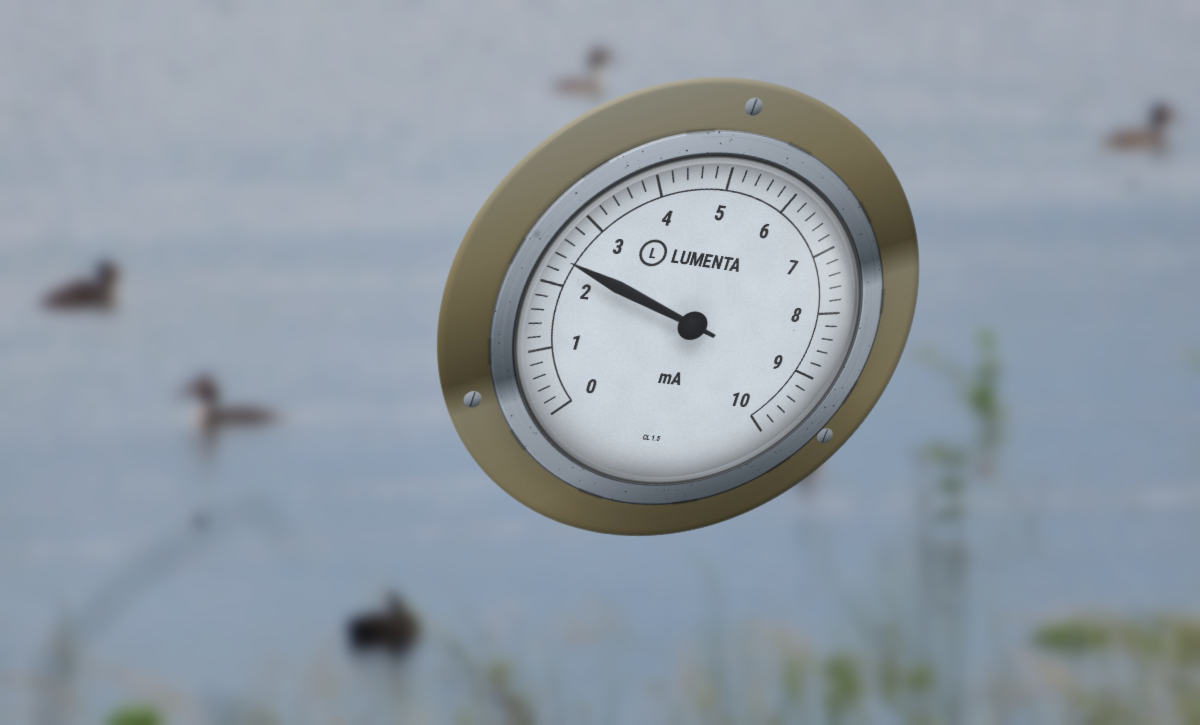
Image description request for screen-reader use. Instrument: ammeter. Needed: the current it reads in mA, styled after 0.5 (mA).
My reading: 2.4 (mA)
